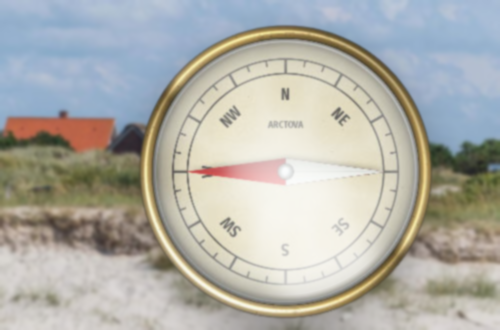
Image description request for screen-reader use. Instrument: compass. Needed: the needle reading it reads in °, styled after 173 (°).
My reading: 270 (°)
